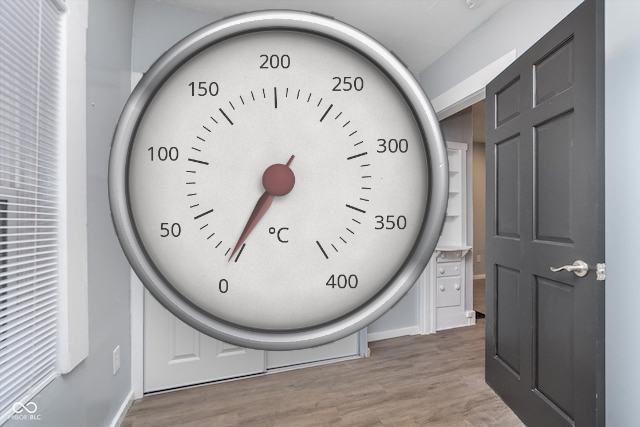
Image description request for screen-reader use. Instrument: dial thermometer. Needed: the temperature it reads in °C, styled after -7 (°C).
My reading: 5 (°C)
